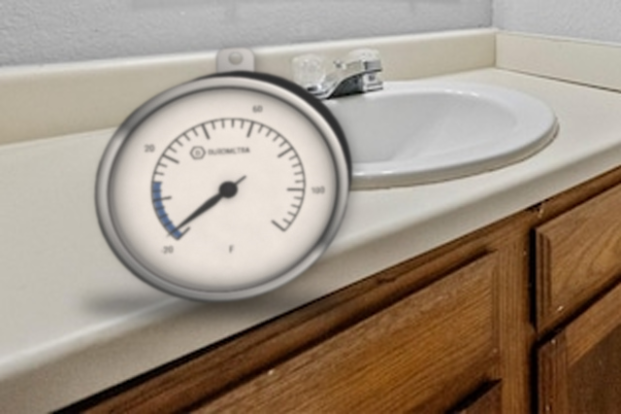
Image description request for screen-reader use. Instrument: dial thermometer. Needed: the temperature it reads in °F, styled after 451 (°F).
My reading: -16 (°F)
